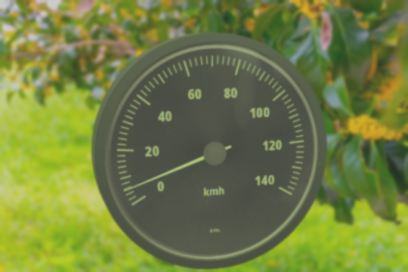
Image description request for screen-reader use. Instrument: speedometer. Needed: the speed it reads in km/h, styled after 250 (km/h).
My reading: 6 (km/h)
